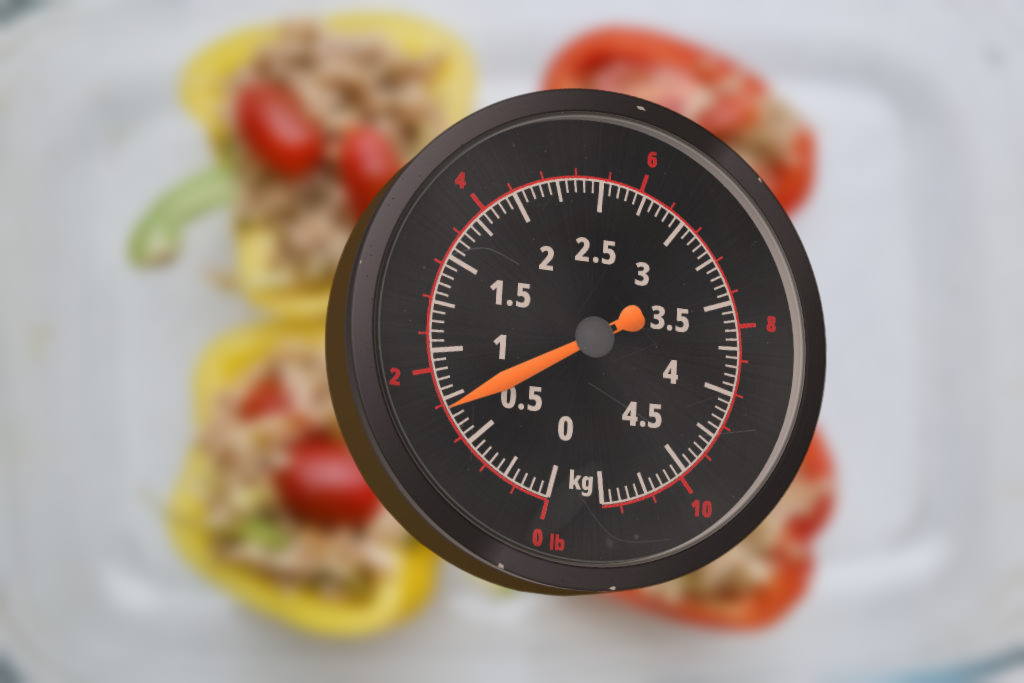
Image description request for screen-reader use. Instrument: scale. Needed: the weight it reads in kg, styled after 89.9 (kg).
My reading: 0.7 (kg)
